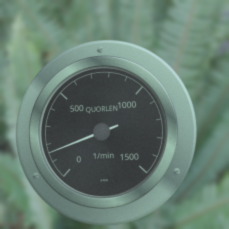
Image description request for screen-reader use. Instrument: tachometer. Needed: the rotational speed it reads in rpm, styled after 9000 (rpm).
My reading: 150 (rpm)
